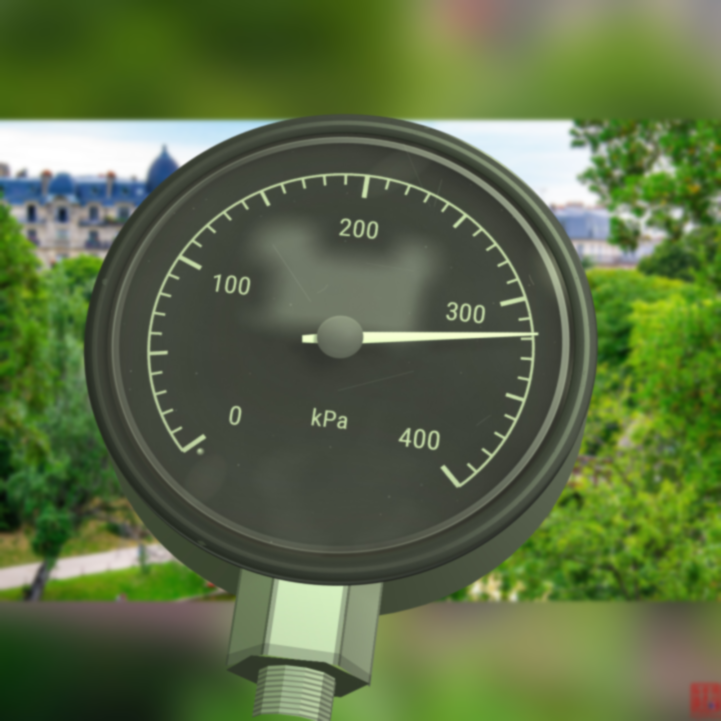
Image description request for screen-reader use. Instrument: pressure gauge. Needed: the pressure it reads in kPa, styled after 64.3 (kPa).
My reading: 320 (kPa)
